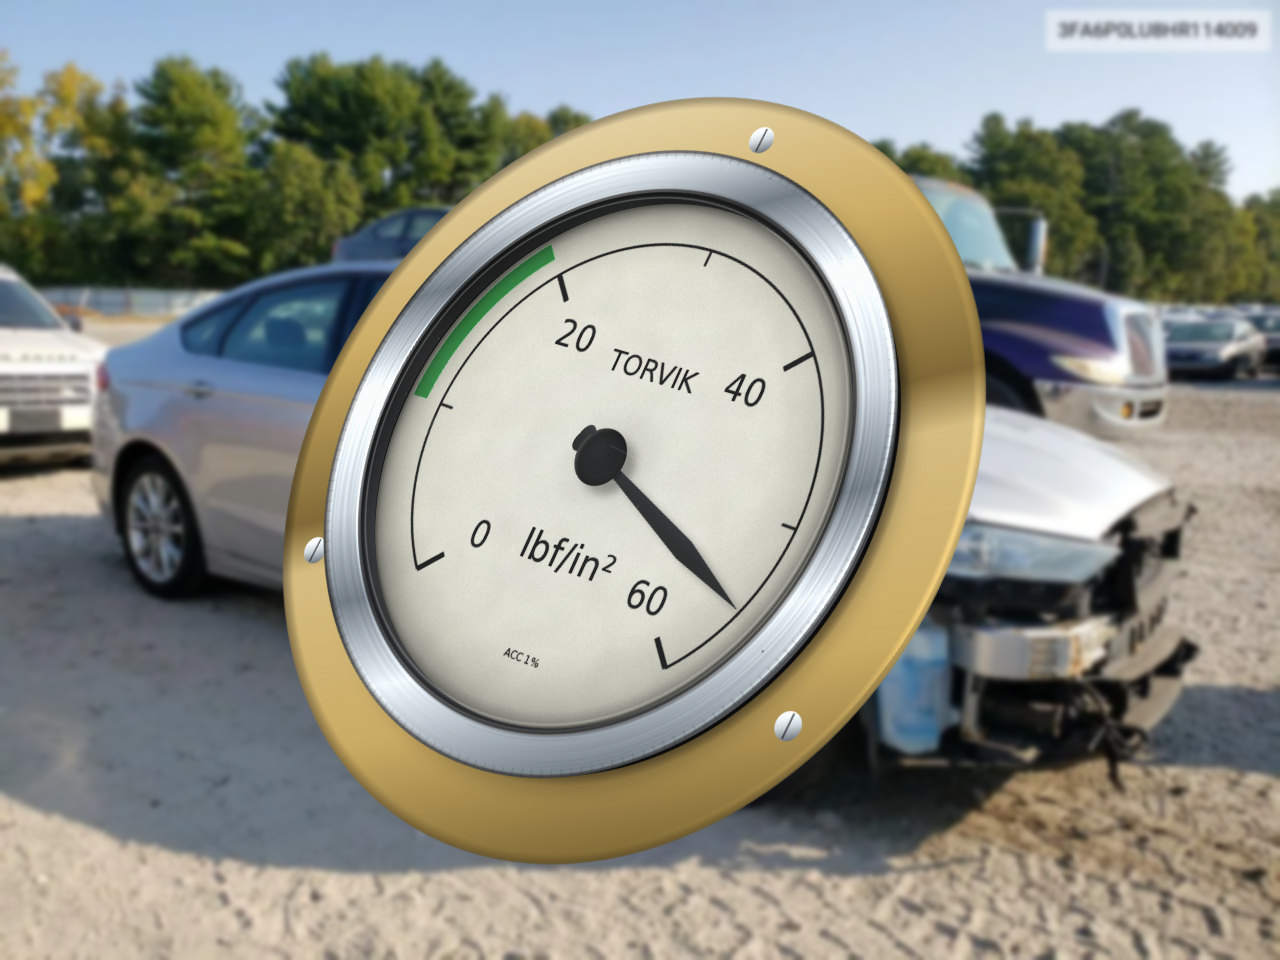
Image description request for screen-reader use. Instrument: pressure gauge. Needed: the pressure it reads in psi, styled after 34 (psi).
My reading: 55 (psi)
